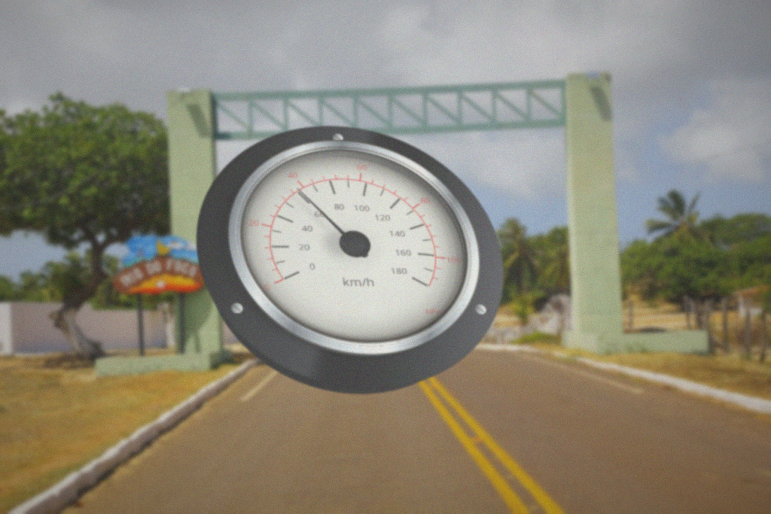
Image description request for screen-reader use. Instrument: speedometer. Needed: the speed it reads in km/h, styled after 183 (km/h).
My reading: 60 (km/h)
